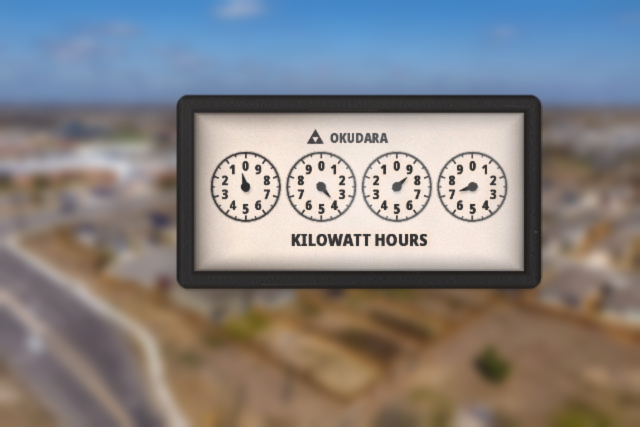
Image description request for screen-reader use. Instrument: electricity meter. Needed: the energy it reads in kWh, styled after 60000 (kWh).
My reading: 387 (kWh)
